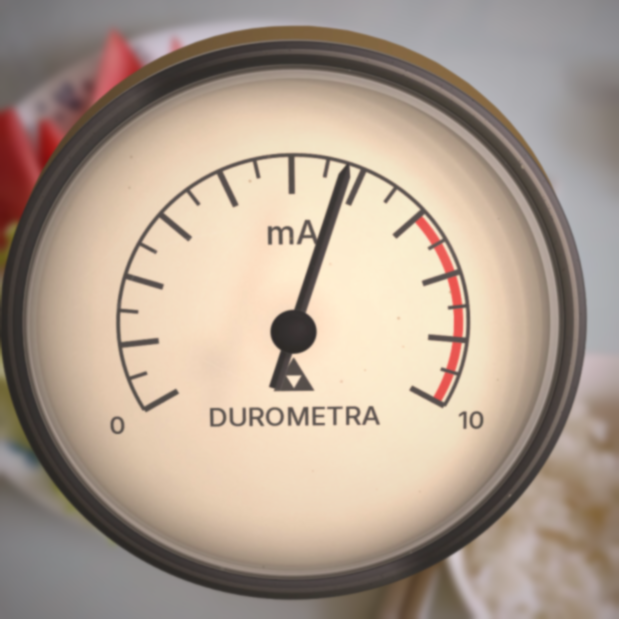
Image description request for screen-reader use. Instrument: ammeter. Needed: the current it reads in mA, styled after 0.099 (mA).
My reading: 5.75 (mA)
